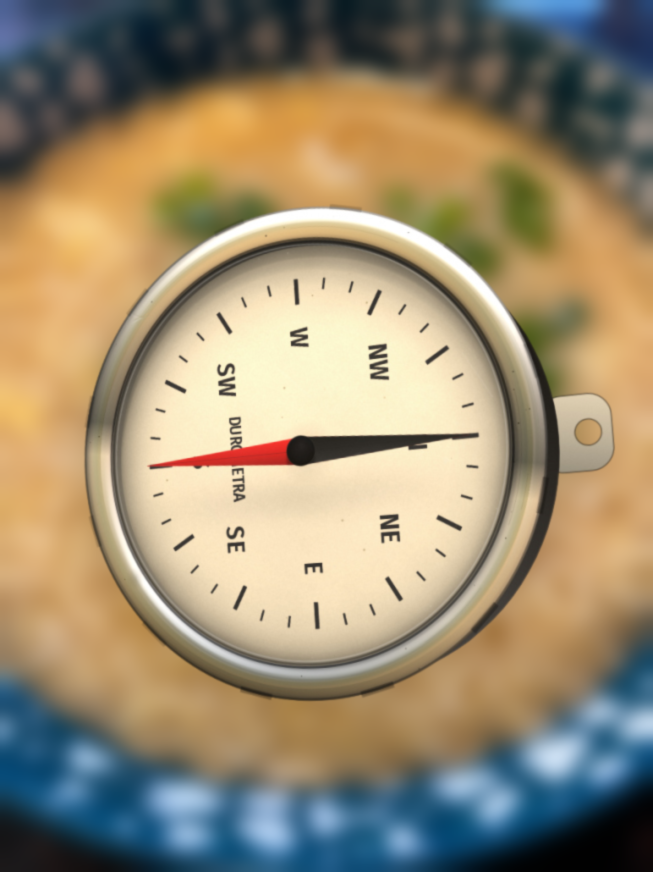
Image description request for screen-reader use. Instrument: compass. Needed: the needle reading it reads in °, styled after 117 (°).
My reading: 180 (°)
